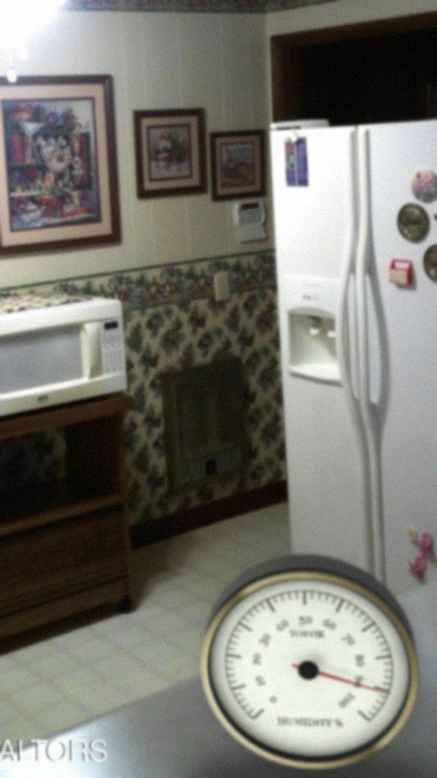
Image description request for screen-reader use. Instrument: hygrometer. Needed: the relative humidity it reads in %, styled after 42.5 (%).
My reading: 90 (%)
